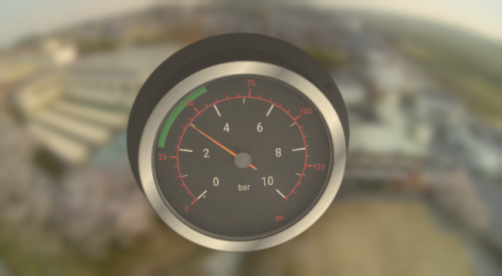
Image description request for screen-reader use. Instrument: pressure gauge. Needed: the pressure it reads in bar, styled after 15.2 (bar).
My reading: 3 (bar)
